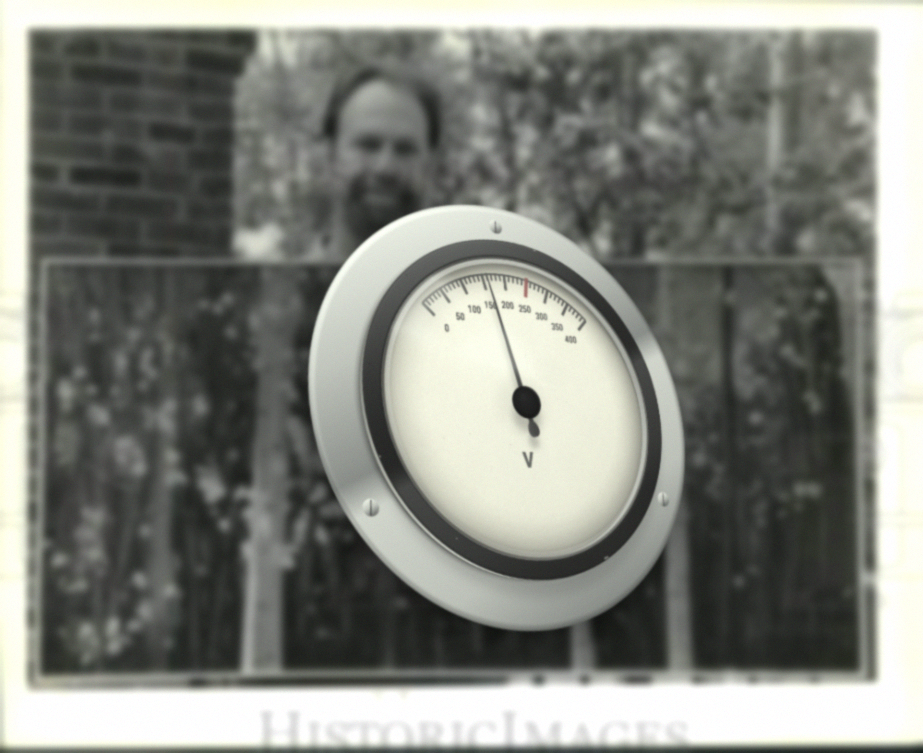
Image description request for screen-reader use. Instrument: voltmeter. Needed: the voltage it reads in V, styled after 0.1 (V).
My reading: 150 (V)
